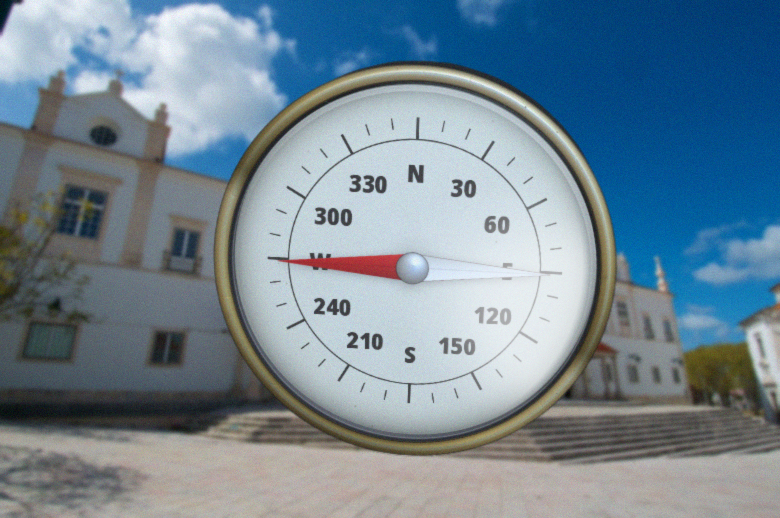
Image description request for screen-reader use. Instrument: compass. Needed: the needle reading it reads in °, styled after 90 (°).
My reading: 270 (°)
